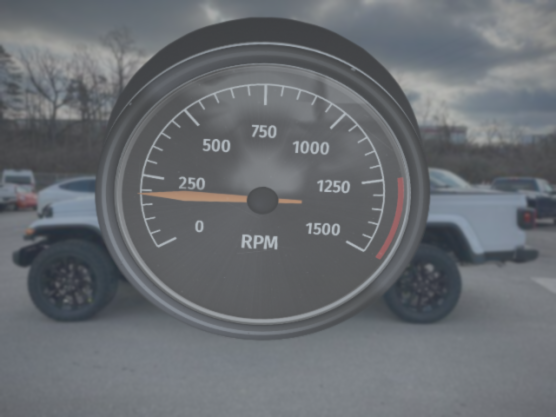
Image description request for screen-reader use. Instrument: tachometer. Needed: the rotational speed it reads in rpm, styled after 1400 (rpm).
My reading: 200 (rpm)
